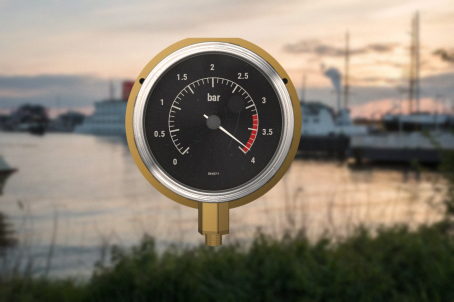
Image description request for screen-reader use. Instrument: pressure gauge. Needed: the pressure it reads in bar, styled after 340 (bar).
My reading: 3.9 (bar)
